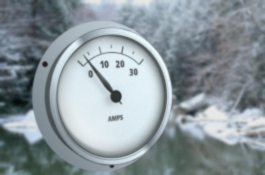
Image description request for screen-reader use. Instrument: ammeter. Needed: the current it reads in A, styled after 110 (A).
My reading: 2.5 (A)
